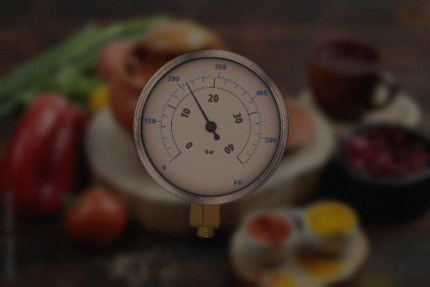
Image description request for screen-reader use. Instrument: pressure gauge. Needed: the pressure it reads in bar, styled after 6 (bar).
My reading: 15 (bar)
